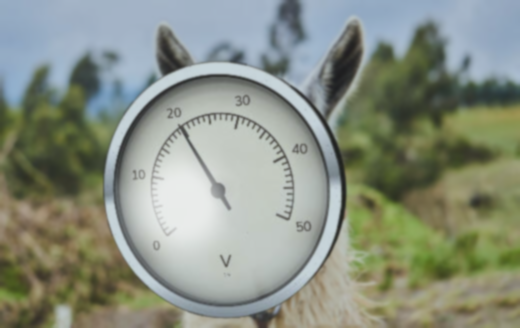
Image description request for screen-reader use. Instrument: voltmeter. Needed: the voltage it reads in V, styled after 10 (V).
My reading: 20 (V)
